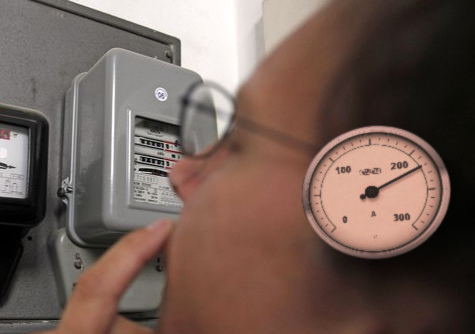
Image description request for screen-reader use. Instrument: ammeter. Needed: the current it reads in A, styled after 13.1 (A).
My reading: 220 (A)
